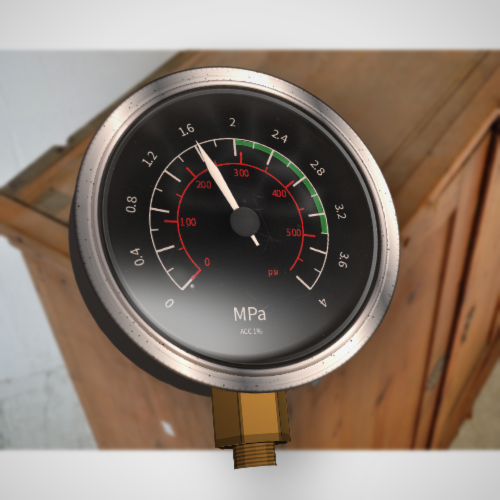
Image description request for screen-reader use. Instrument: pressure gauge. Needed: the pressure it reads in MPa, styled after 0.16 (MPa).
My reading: 1.6 (MPa)
